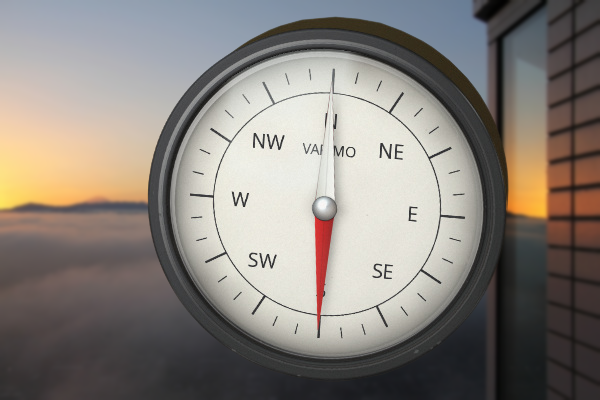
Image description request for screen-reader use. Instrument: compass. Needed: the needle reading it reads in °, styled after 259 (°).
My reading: 180 (°)
